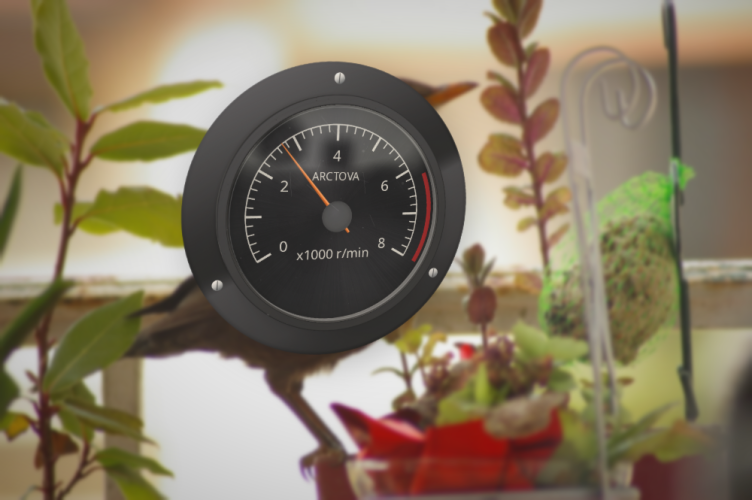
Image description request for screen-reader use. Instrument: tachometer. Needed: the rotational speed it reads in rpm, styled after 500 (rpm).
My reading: 2700 (rpm)
